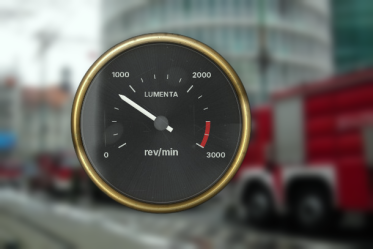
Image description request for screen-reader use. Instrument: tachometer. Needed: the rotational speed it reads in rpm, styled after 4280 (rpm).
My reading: 800 (rpm)
